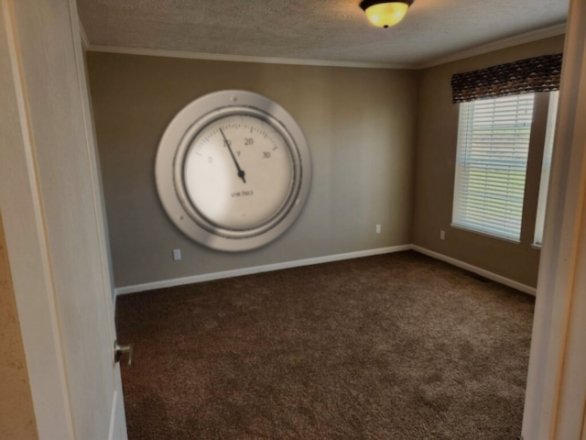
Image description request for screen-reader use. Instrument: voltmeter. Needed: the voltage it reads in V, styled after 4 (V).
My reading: 10 (V)
